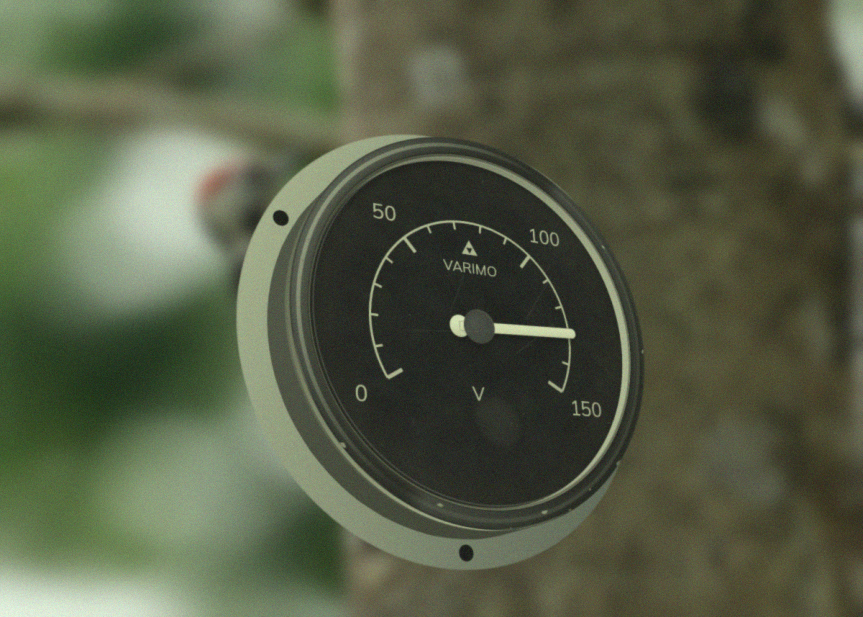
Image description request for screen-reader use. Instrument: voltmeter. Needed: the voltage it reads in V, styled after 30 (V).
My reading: 130 (V)
